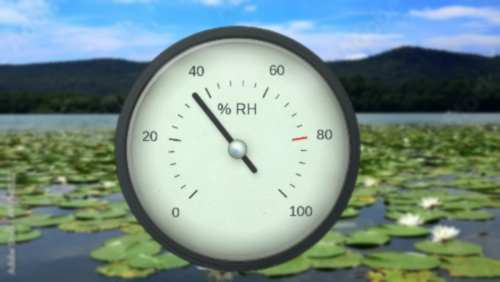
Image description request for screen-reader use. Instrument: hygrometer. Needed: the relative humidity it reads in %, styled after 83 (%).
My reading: 36 (%)
